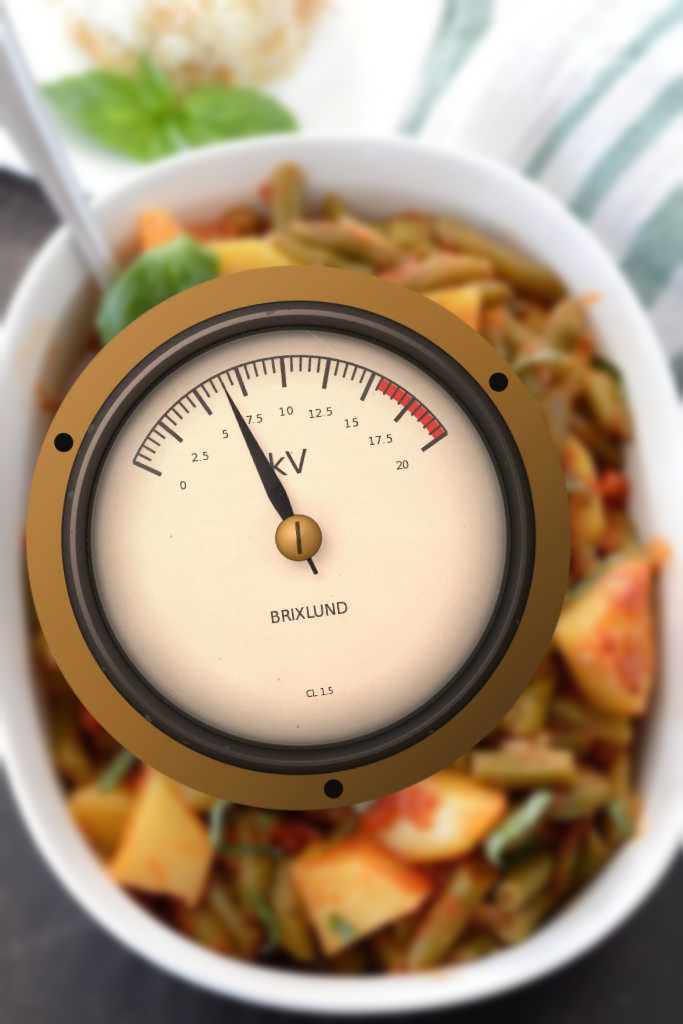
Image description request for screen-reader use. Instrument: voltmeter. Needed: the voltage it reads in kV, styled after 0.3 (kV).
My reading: 6.5 (kV)
